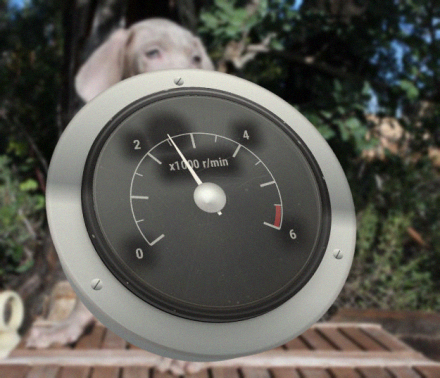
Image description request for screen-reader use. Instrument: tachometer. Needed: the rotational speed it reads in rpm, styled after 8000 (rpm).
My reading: 2500 (rpm)
